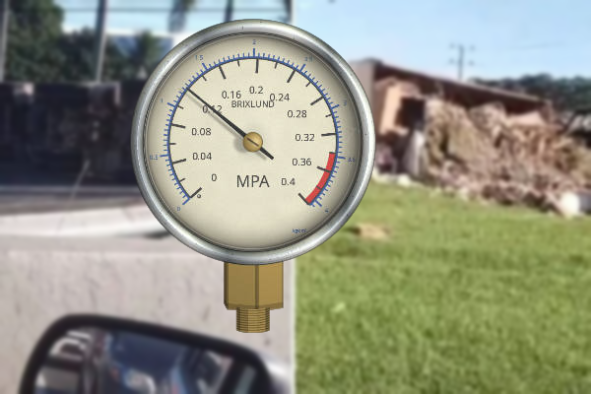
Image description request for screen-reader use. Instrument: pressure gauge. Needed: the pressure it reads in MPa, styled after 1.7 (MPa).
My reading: 0.12 (MPa)
